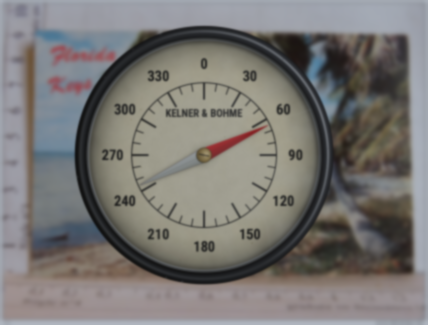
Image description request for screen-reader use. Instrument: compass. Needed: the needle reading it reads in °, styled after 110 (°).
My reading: 65 (°)
